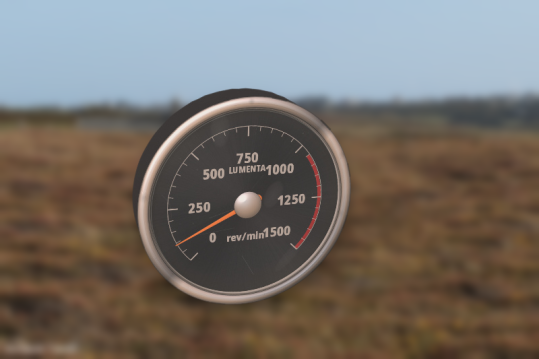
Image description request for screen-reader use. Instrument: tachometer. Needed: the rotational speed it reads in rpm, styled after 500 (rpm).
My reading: 100 (rpm)
